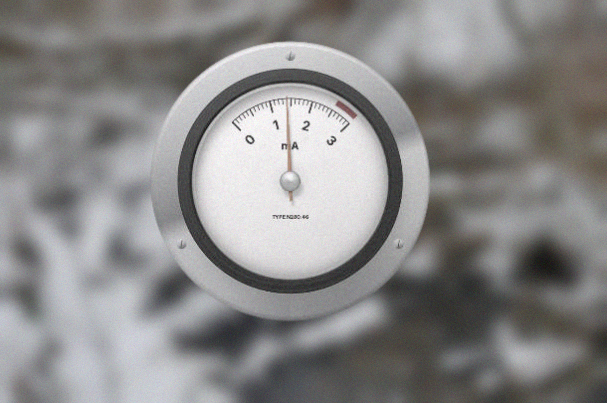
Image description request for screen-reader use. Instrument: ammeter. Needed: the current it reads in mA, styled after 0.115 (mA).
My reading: 1.4 (mA)
